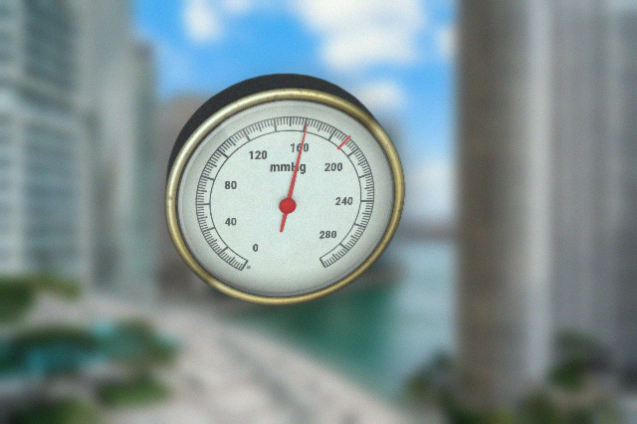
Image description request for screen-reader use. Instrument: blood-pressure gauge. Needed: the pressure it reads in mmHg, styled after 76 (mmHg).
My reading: 160 (mmHg)
